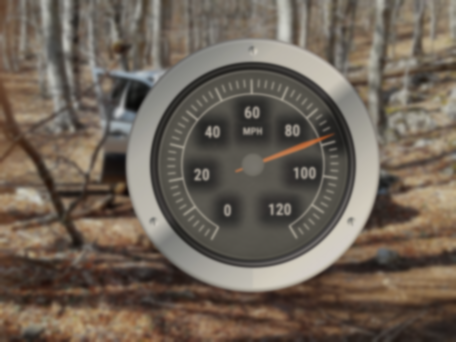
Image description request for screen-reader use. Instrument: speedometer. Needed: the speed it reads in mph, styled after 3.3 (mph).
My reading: 88 (mph)
